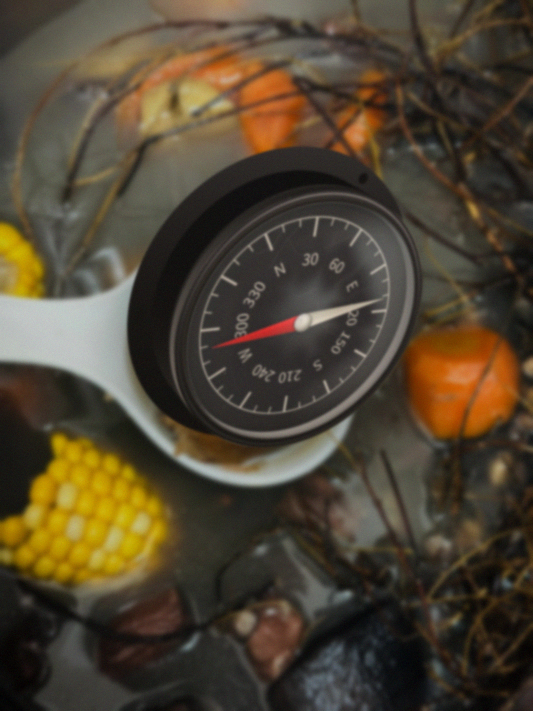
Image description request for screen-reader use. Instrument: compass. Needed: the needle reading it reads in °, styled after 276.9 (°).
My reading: 290 (°)
